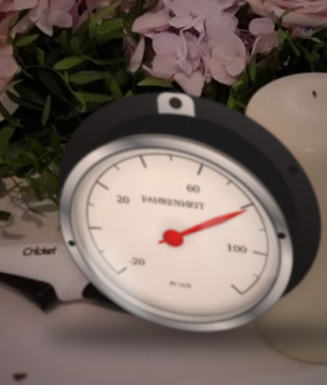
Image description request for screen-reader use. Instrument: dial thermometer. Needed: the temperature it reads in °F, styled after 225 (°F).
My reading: 80 (°F)
